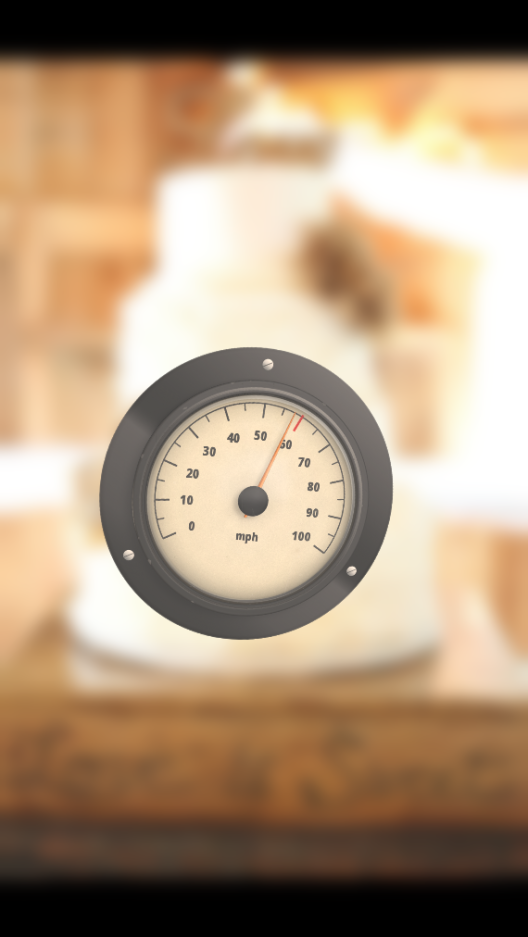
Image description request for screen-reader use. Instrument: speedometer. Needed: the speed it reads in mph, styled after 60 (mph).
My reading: 57.5 (mph)
